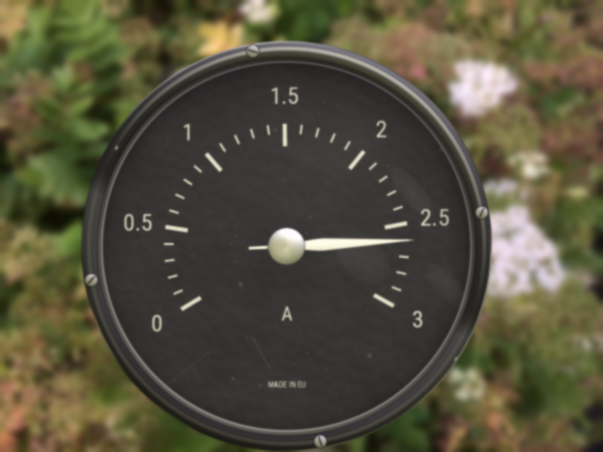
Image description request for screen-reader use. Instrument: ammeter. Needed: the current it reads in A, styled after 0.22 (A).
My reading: 2.6 (A)
